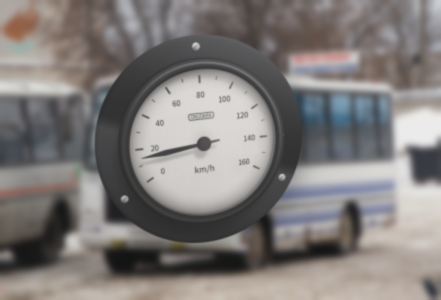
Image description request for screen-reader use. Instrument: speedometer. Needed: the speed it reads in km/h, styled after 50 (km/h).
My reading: 15 (km/h)
